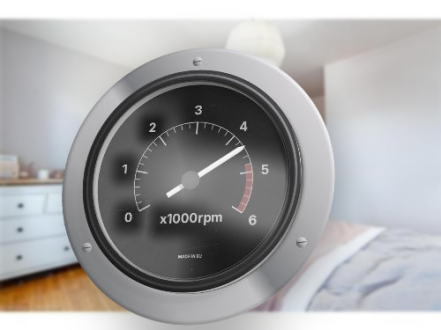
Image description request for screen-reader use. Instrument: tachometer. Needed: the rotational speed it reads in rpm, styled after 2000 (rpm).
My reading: 4400 (rpm)
